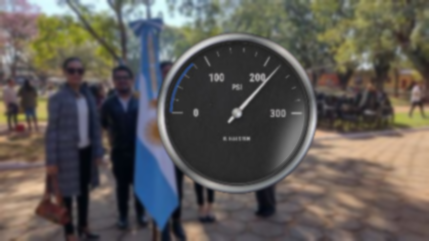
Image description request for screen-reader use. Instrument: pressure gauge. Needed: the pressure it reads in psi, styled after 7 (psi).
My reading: 220 (psi)
